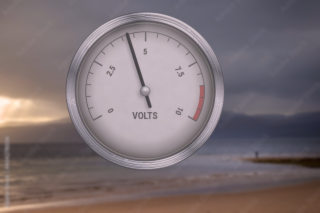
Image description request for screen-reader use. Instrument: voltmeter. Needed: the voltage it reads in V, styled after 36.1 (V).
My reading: 4.25 (V)
